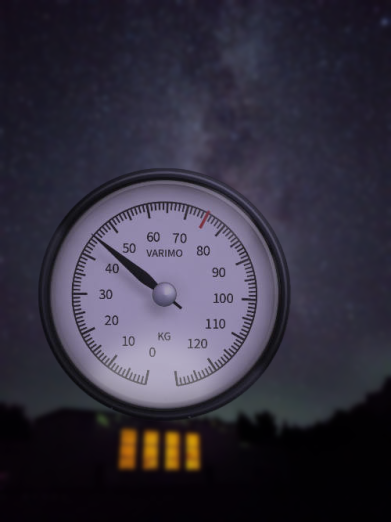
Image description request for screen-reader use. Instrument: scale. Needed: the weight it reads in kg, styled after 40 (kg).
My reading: 45 (kg)
